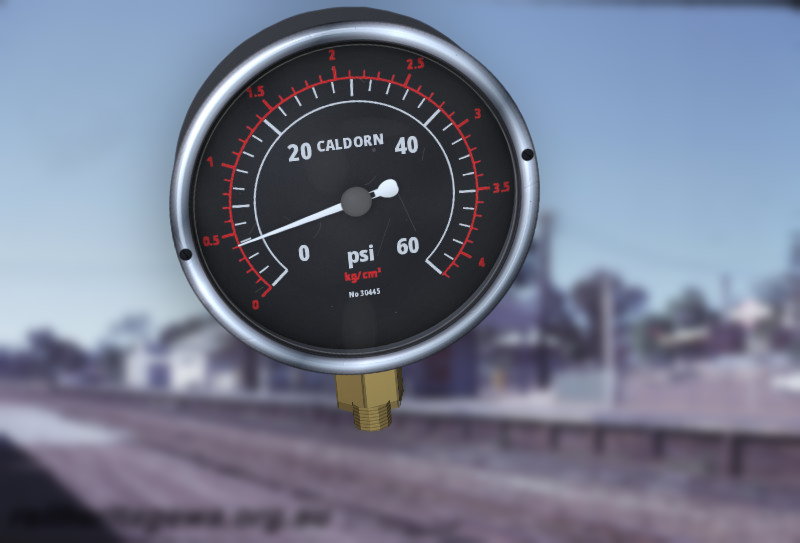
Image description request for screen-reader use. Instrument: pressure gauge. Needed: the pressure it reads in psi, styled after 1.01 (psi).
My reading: 6 (psi)
